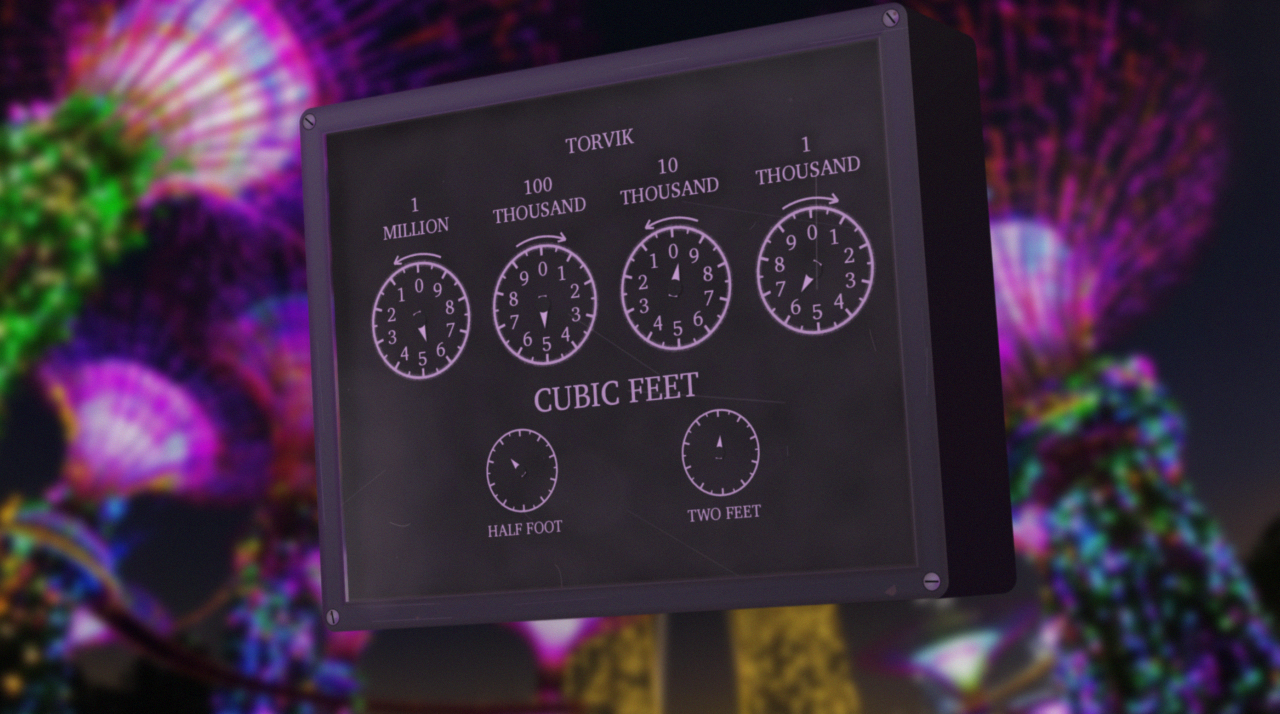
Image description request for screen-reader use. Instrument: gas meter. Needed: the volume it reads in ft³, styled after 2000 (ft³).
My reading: 549600 (ft³)
